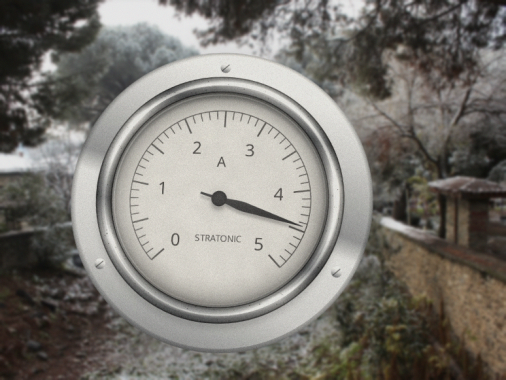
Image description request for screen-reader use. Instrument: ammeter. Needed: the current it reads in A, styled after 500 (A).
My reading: 4.45 (A)
